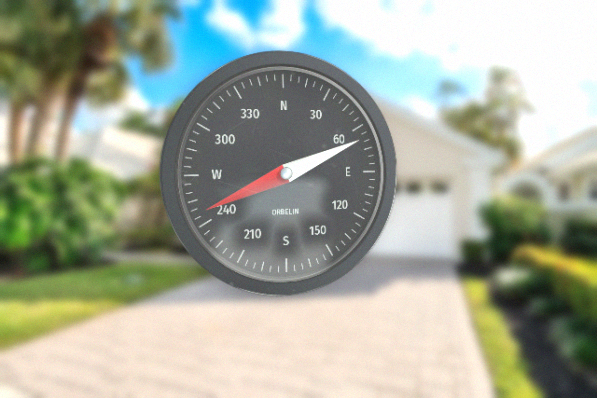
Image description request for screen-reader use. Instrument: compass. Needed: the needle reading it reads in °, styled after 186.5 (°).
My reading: 247.5 (°)
